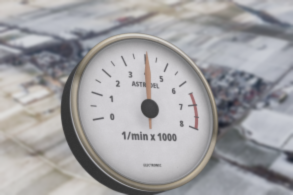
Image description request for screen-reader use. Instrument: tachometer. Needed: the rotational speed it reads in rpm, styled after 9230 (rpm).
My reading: 4000 (rpm)
